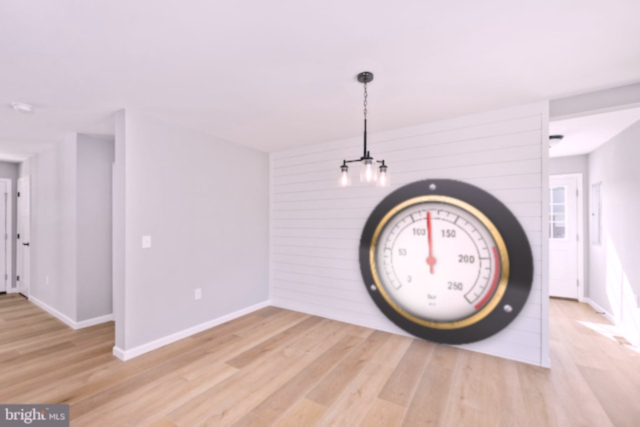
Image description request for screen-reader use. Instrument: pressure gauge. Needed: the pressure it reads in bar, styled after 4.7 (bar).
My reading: 120 (bar)
